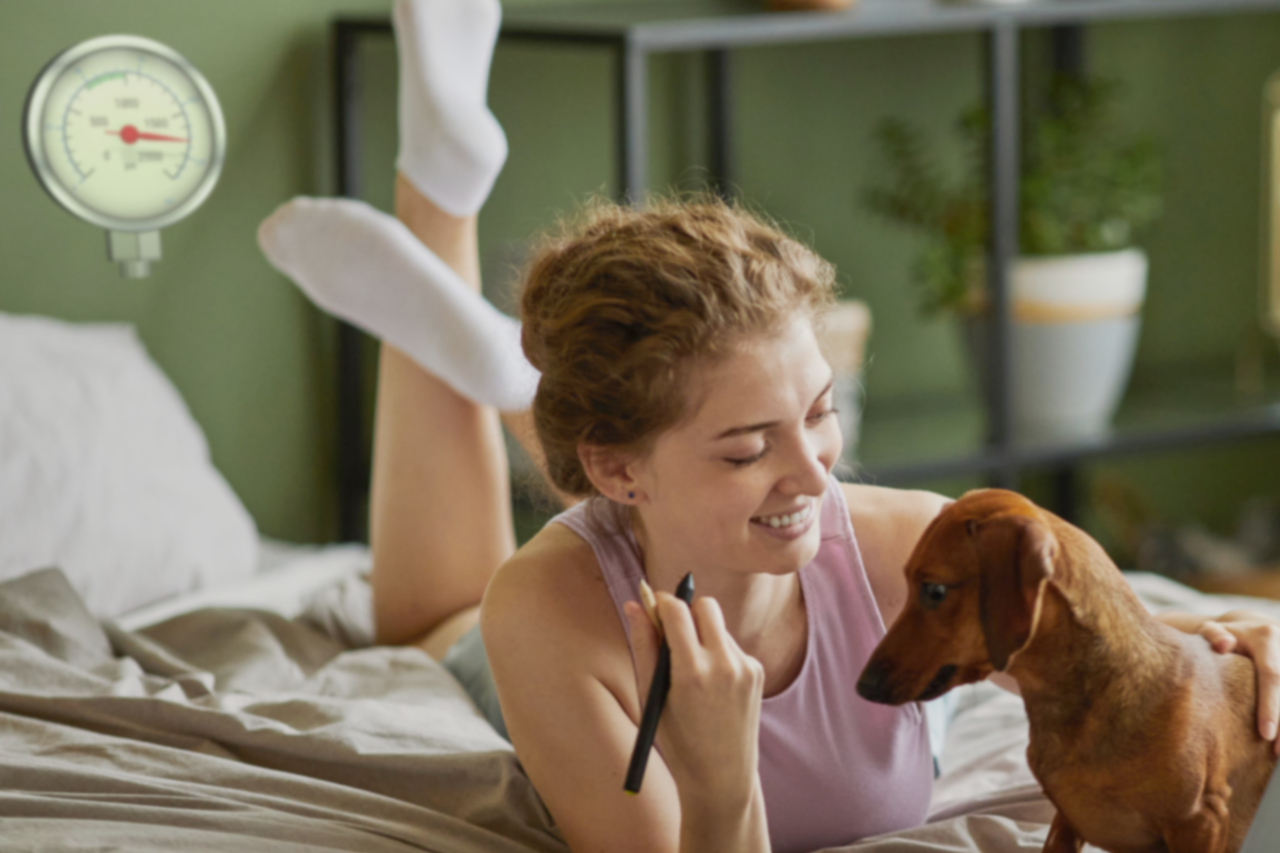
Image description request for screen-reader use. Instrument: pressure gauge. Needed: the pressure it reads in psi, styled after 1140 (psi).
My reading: 1700 (psi)
